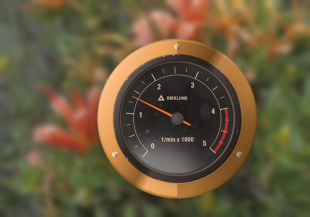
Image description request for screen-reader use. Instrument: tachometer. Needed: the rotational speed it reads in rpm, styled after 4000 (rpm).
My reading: 1375 (rpm)
